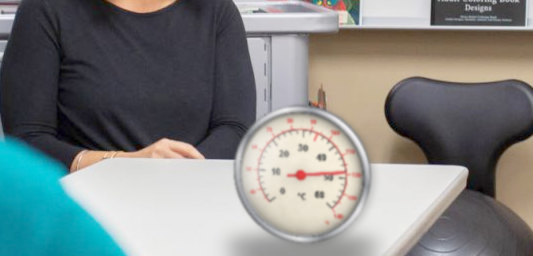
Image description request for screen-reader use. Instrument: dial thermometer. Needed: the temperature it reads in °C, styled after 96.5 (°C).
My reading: 48 (°C)
